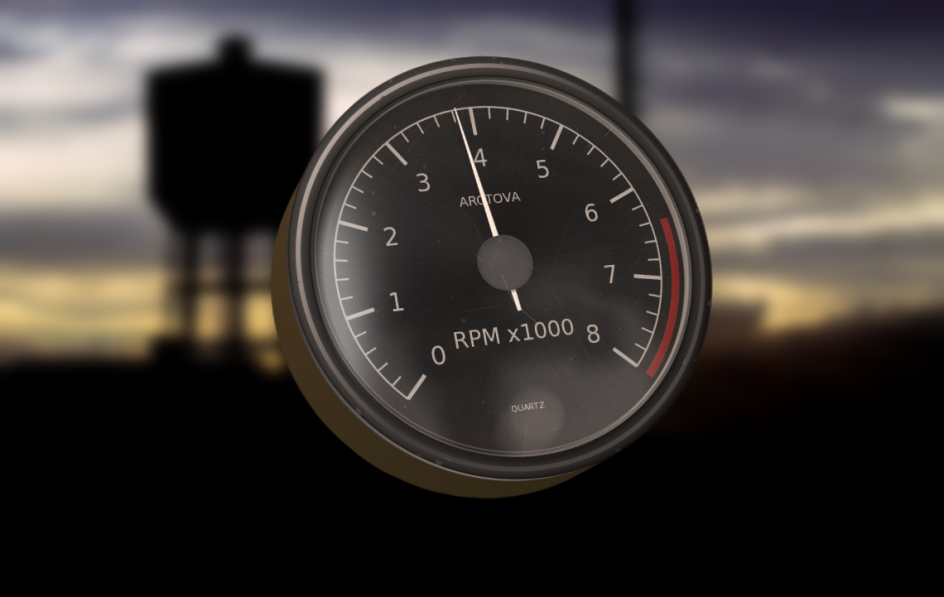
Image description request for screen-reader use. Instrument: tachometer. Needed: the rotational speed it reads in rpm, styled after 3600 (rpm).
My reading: 3800 (rpm)
